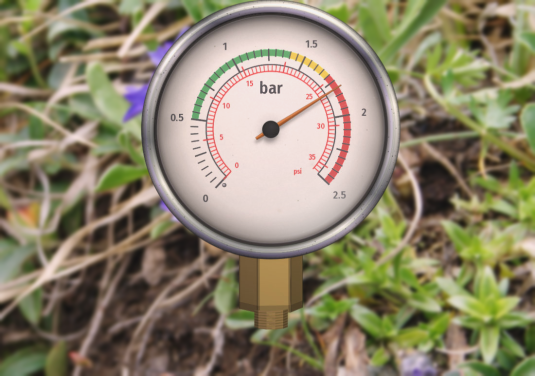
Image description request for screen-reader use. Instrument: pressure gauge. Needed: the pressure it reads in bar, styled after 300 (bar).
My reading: 1.8 (bar)
